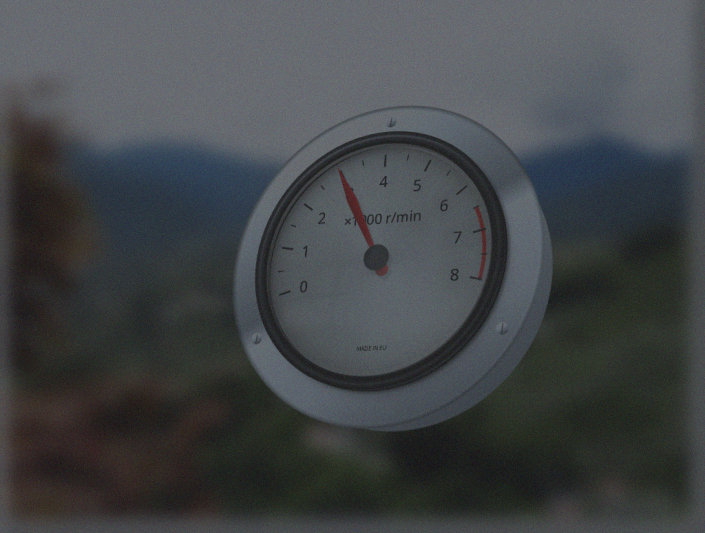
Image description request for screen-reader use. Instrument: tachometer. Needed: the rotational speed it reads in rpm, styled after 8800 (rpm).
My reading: 3000 (rpm)
